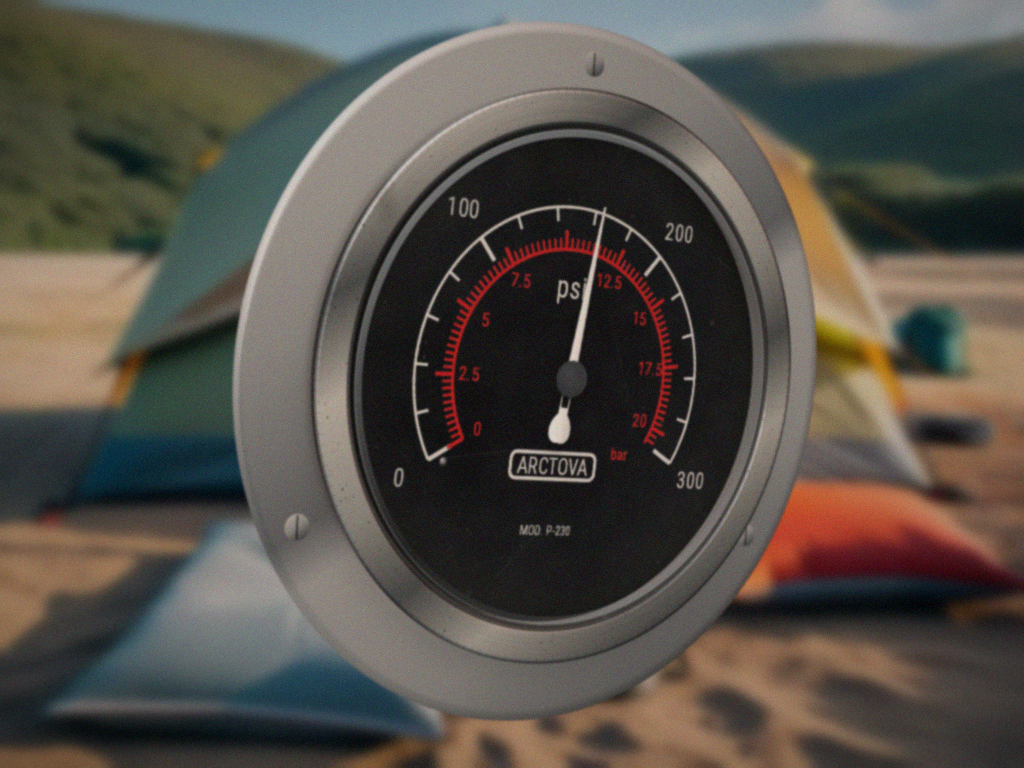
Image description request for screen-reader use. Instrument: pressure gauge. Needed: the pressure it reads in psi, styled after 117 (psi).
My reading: 160 (psi)
